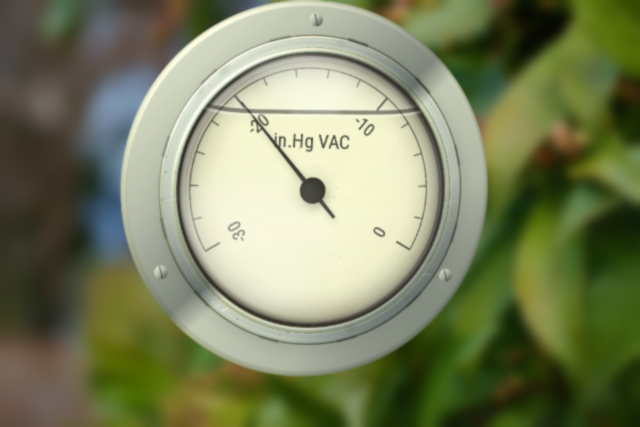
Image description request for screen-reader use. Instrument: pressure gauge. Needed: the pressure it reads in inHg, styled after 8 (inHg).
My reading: -20 (inHg)
